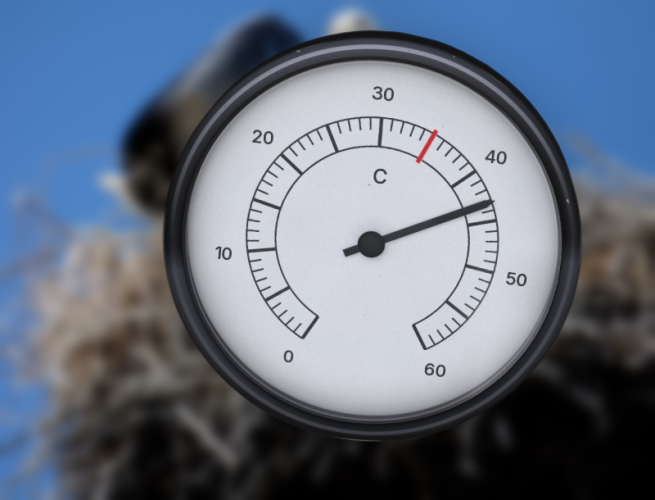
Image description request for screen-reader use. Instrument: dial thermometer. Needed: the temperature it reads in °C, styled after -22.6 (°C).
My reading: 43 (°C)
